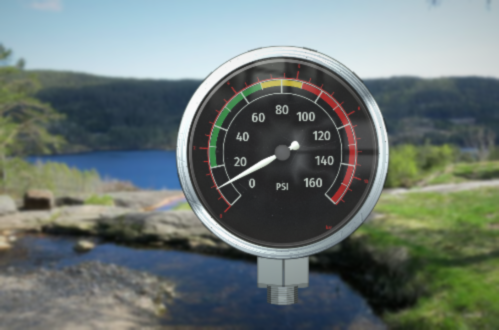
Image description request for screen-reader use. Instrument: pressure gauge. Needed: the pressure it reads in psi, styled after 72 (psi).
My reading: 10 (psi)
